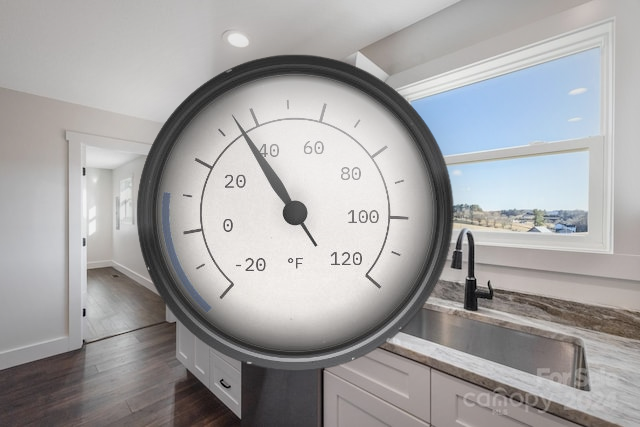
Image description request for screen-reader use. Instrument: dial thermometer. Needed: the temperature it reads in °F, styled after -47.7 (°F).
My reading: 35 (°F)
